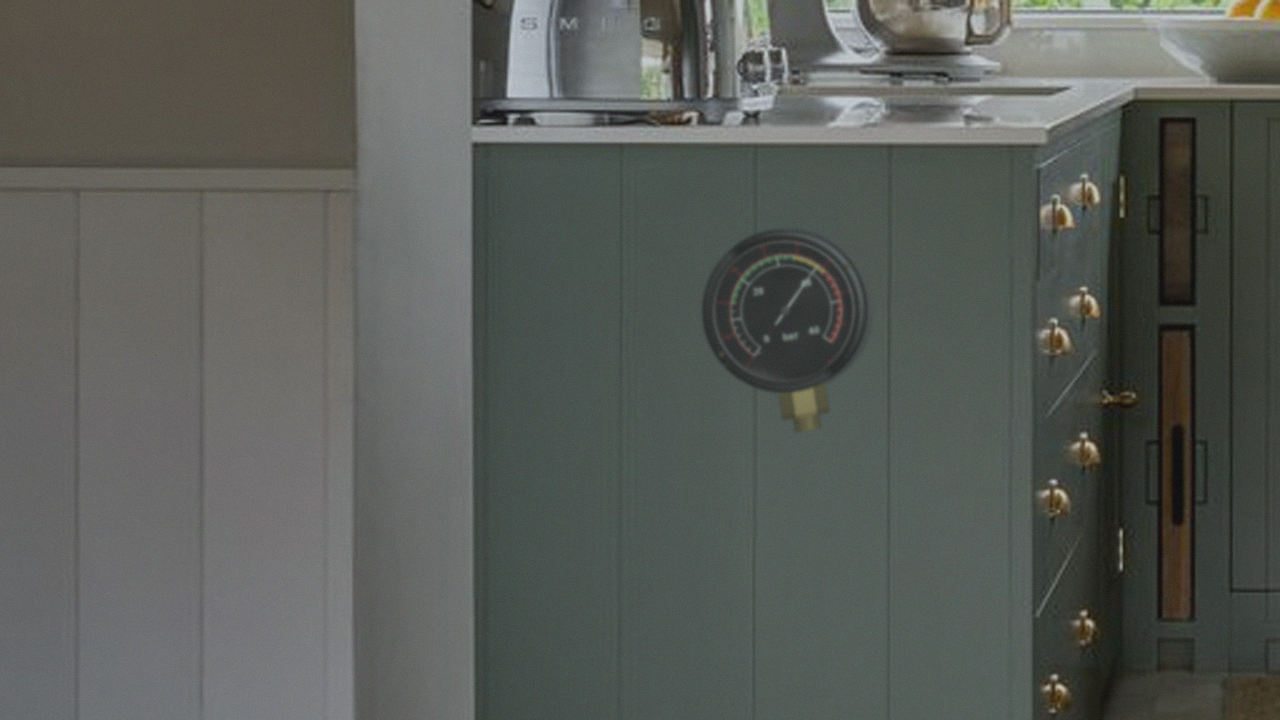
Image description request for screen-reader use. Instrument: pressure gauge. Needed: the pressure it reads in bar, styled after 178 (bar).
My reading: 40 (bar)
